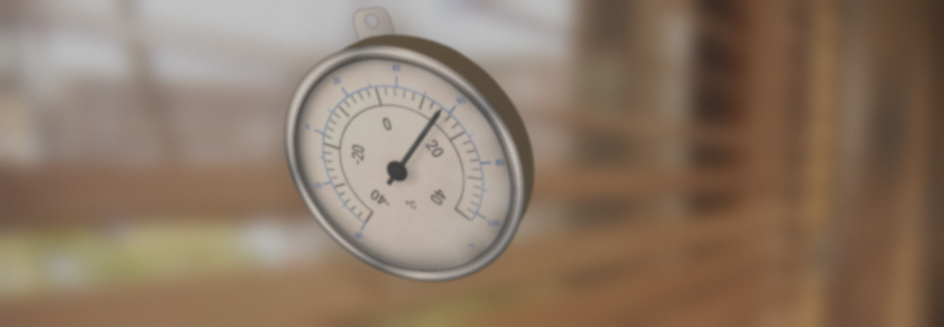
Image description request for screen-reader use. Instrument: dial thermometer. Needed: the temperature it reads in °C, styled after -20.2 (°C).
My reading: 14 (°C)
